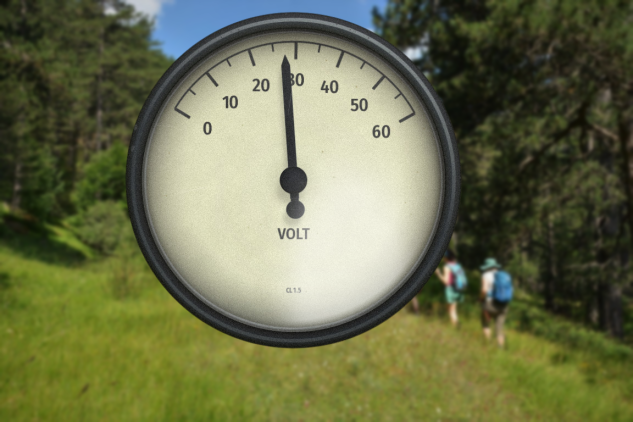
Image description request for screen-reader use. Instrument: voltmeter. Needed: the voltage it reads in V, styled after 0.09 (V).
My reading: 27.5 (V)
